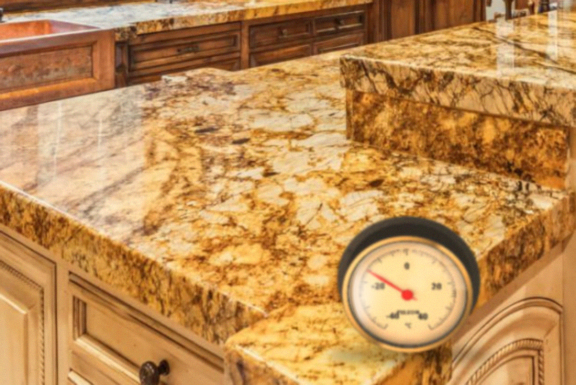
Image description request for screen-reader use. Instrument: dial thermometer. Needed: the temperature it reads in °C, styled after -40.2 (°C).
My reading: -15 (°C)
